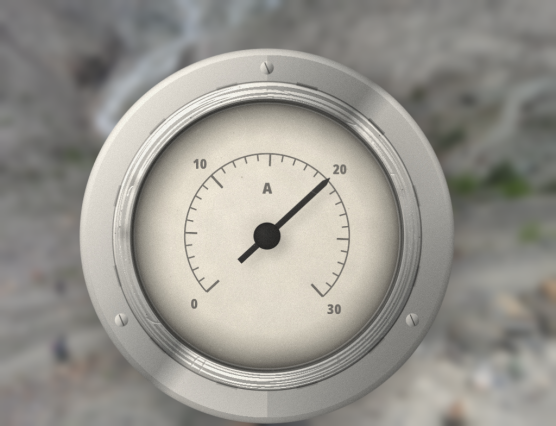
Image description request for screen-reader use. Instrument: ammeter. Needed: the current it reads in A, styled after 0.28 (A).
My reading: 20 (A)
